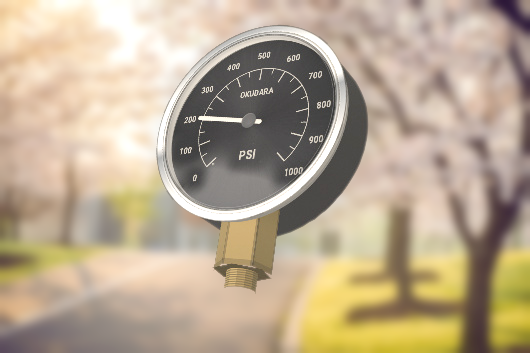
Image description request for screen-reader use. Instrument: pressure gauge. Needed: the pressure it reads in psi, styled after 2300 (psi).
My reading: 200 (psi)
